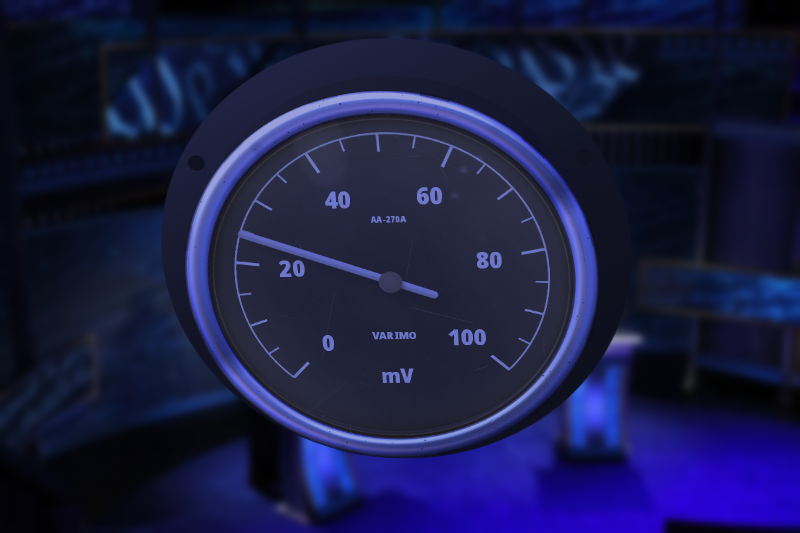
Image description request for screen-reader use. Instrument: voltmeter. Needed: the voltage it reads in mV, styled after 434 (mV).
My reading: 25 (mV)
